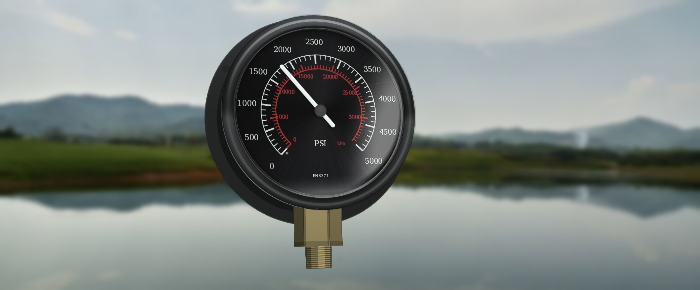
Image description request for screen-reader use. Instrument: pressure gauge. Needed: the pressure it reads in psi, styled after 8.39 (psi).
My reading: 1800 (psi)
